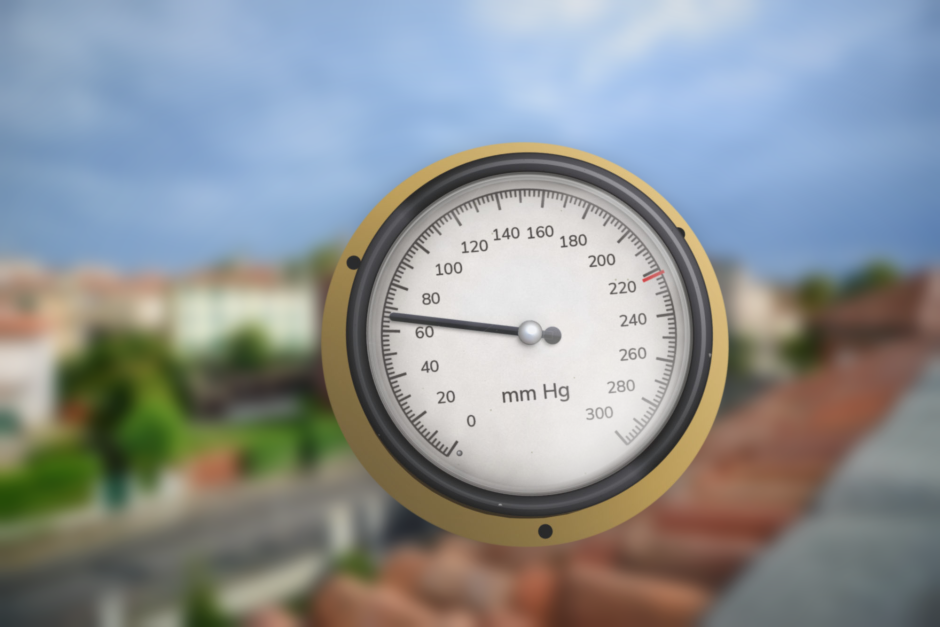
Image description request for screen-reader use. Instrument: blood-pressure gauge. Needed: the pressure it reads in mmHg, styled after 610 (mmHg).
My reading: 66 (mmHg)
